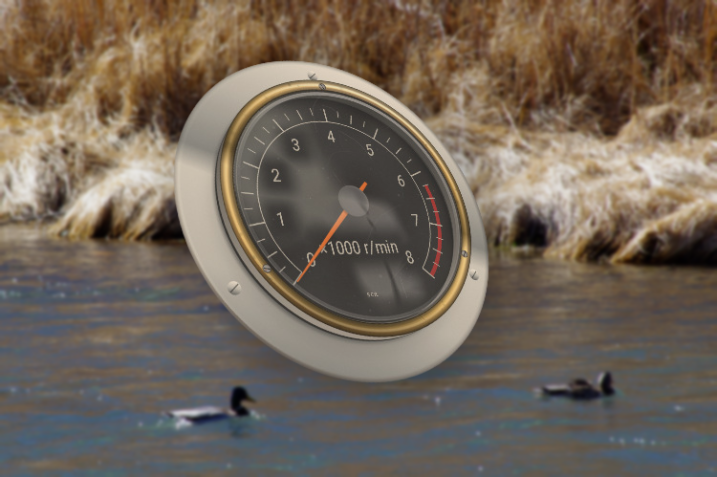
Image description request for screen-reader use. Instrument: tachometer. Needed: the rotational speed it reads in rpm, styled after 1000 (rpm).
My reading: 0 (rpm)
